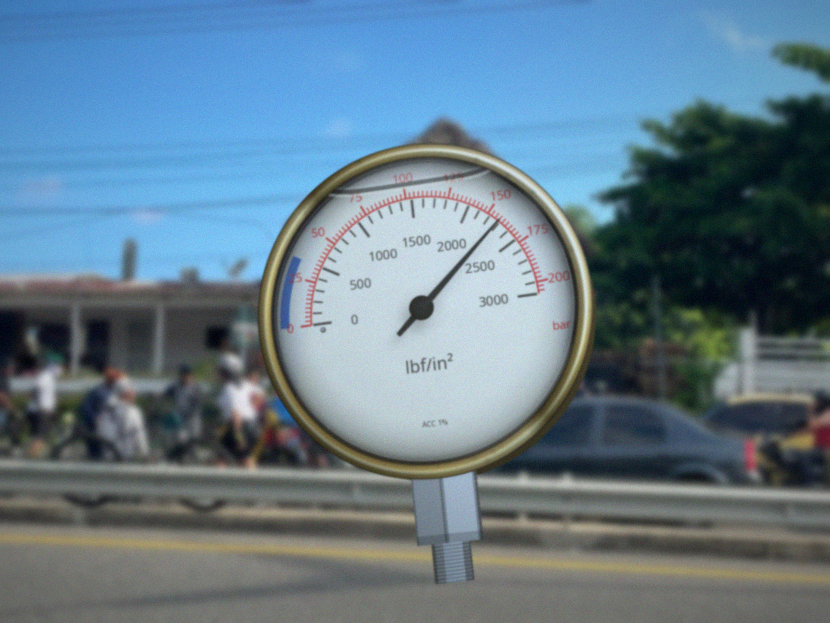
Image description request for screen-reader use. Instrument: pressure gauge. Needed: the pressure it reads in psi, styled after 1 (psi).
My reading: 2300 (psi)
